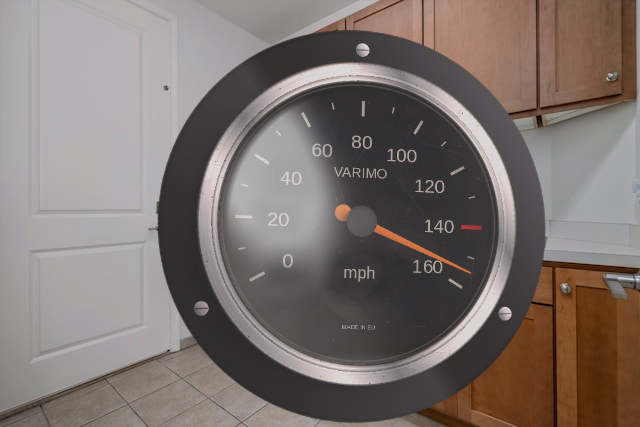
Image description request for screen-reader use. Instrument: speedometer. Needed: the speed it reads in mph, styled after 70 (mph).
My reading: 155 (mph)
